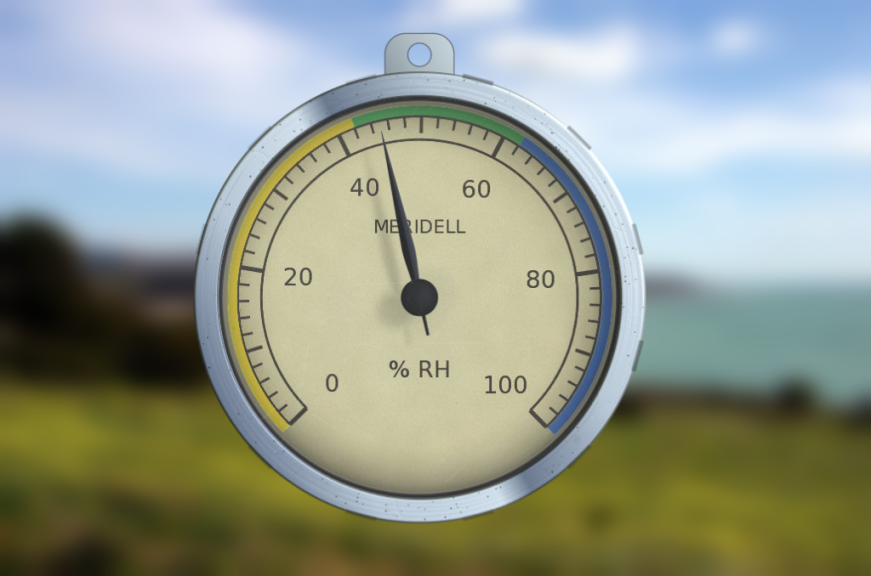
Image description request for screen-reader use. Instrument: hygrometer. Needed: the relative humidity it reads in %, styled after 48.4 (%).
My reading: 45 (%)
